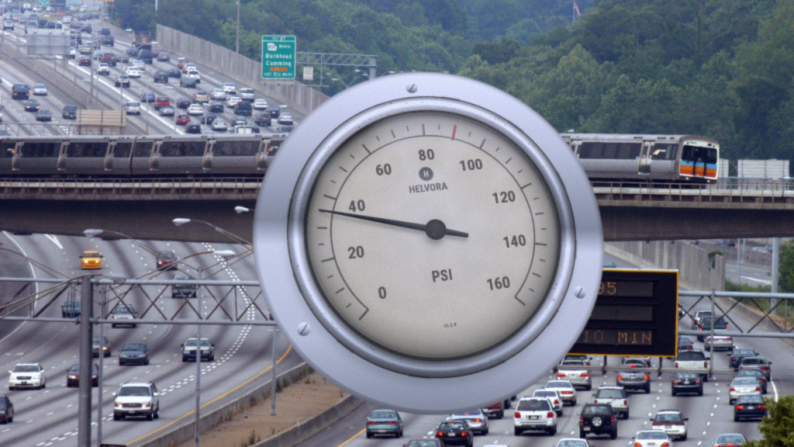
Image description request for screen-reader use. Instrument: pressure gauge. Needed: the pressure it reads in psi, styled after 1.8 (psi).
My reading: 35 (psi)
